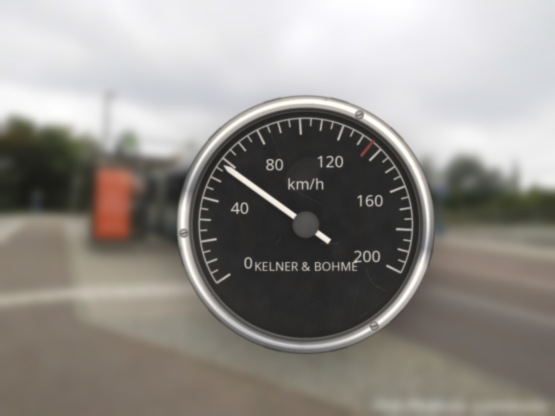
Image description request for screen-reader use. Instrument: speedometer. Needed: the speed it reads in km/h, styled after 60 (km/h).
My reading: 57.5 (km/h)
